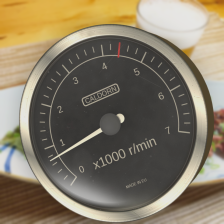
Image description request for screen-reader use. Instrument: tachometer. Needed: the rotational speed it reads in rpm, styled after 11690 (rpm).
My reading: 700 (rpm)
